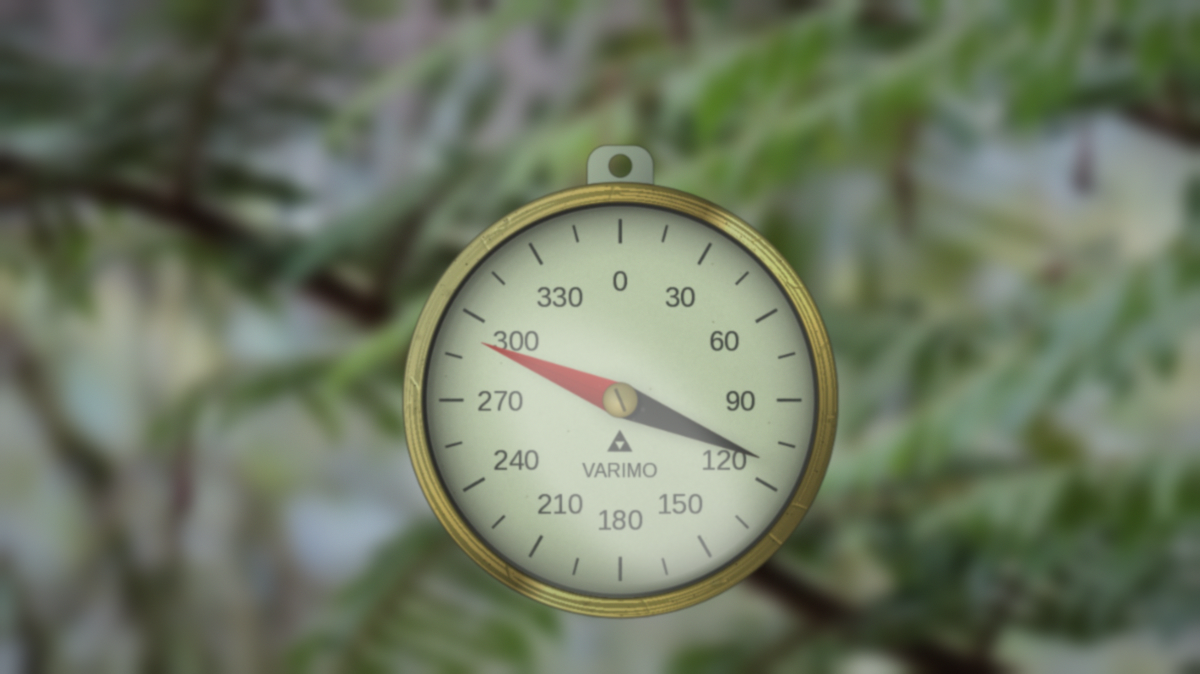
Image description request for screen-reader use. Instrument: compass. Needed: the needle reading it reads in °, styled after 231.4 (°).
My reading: 292.5 (°)
